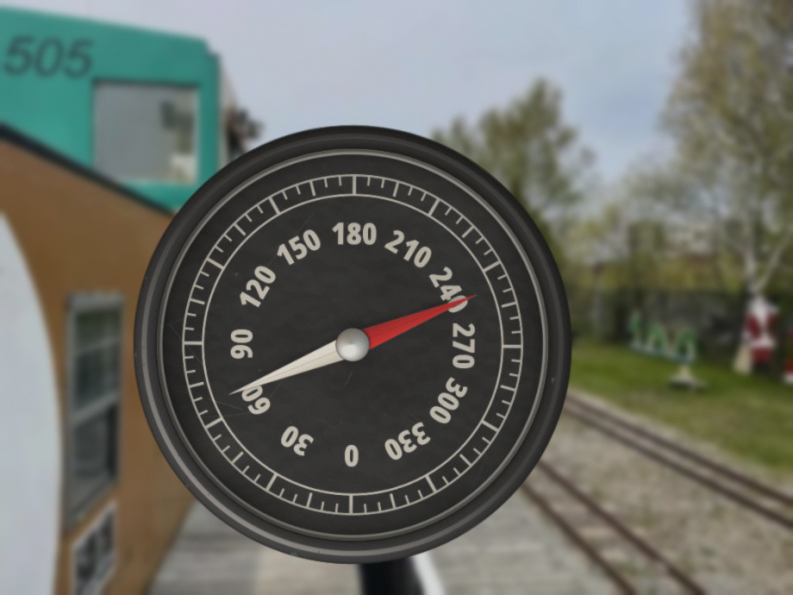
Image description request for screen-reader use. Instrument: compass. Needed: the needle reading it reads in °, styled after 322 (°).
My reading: 247.5 (°)
